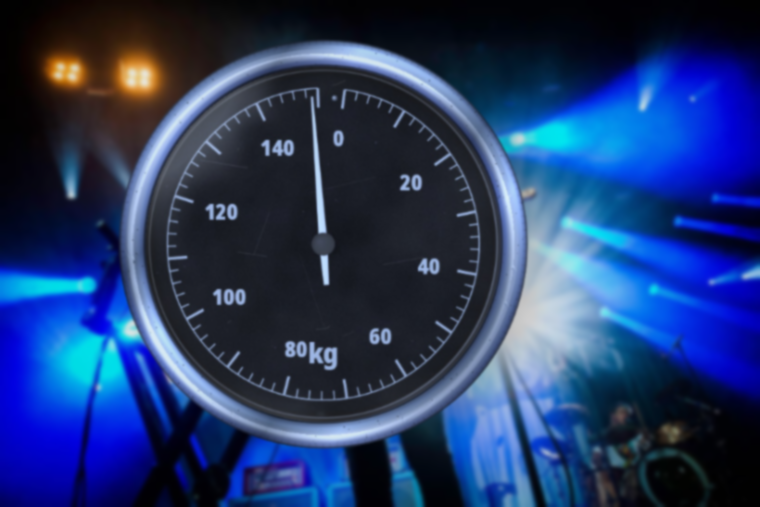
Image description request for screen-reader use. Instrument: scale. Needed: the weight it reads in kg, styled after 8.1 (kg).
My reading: 149 (kg)
